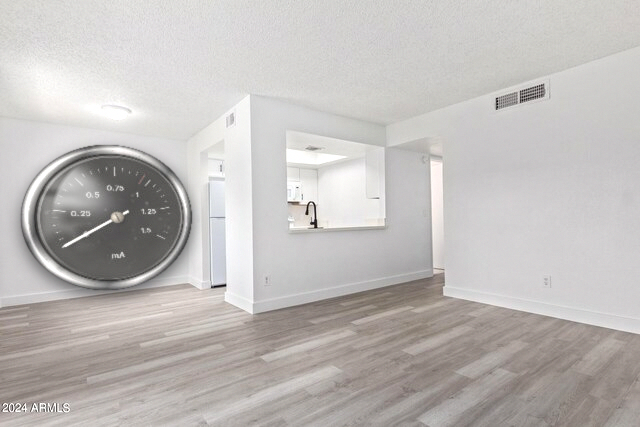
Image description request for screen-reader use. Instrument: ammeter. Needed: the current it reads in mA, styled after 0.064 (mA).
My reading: 0 (mA)
